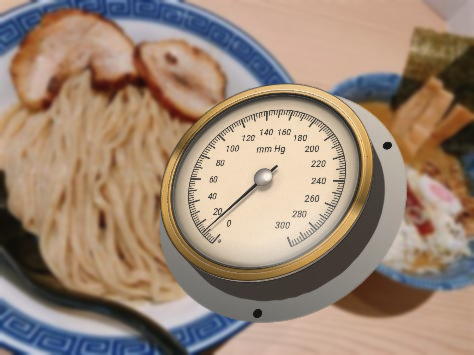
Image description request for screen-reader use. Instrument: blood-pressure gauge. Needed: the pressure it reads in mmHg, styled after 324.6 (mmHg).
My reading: 10 (mmHg)
